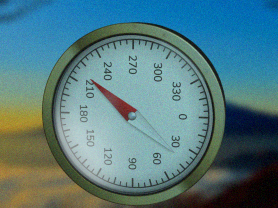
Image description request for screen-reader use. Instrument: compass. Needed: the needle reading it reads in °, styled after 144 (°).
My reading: 220 (°)
